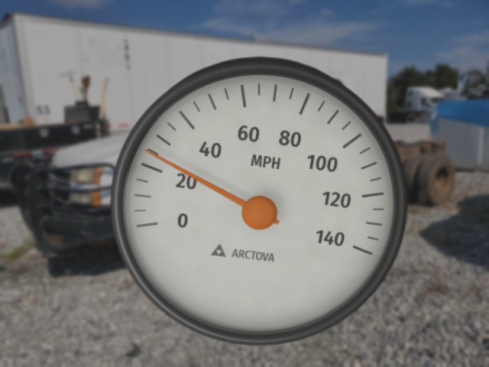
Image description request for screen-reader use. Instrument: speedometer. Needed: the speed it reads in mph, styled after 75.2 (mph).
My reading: 25 (mph)
